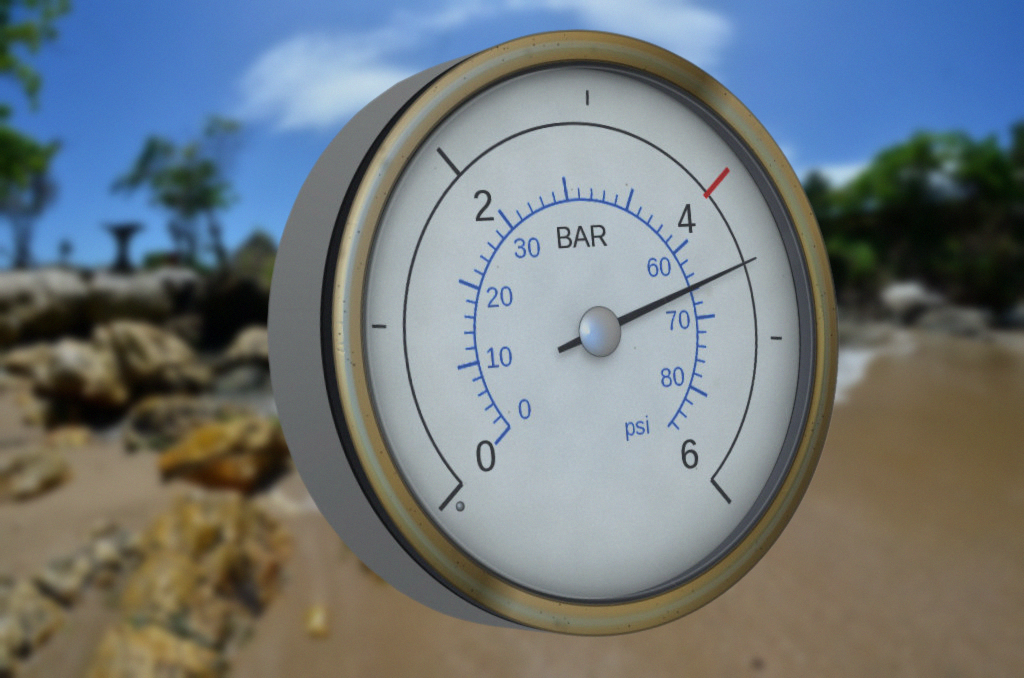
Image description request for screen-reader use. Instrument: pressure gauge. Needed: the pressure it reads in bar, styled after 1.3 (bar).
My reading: 4.5 (bar)
